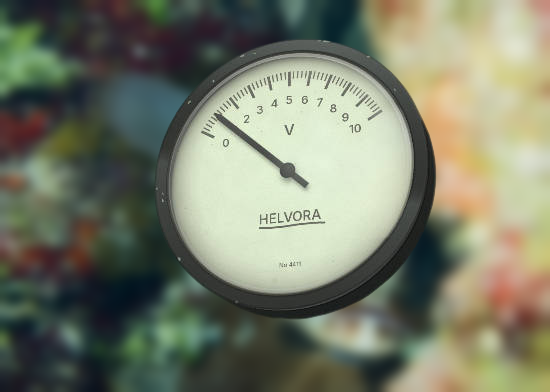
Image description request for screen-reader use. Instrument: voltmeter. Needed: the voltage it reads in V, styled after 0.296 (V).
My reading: 1 (V)
